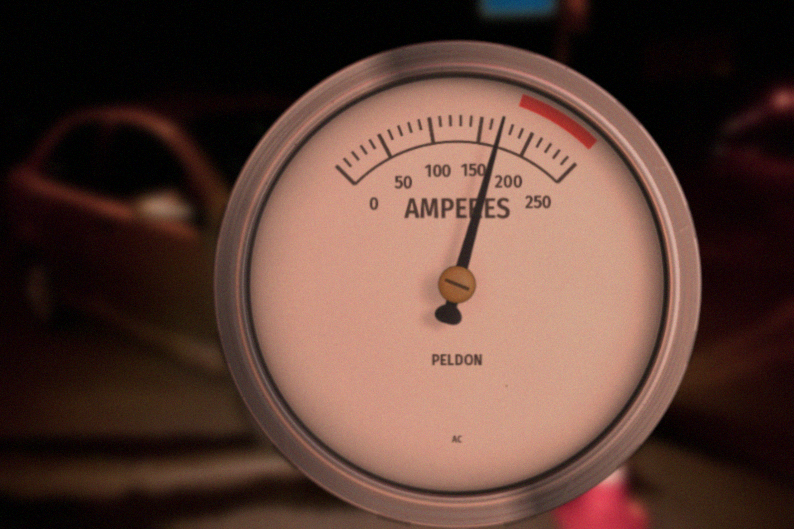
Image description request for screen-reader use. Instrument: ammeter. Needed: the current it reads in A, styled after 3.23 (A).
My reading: 170 (A)
